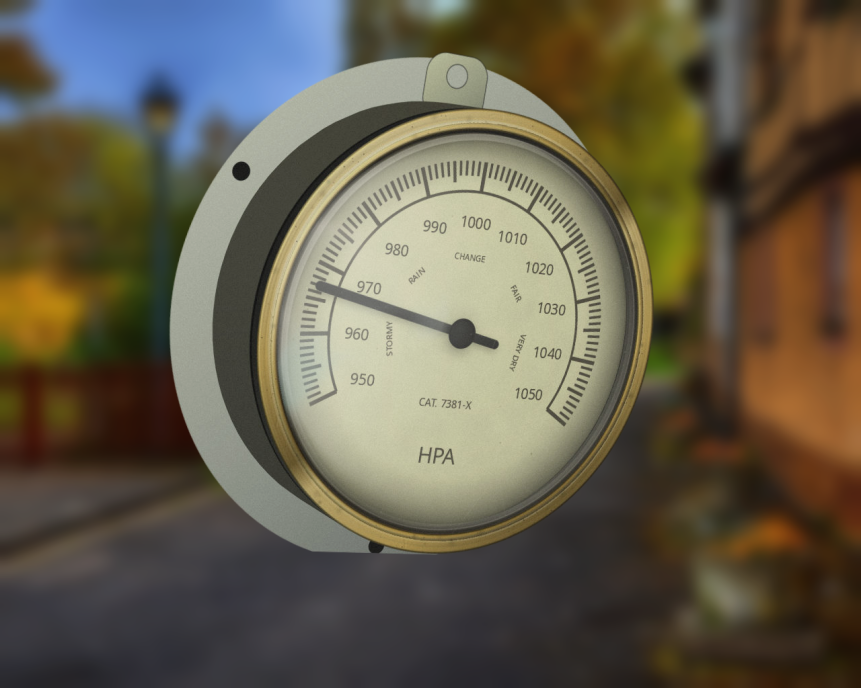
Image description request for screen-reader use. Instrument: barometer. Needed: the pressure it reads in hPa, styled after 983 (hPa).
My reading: 967 (hPa)
